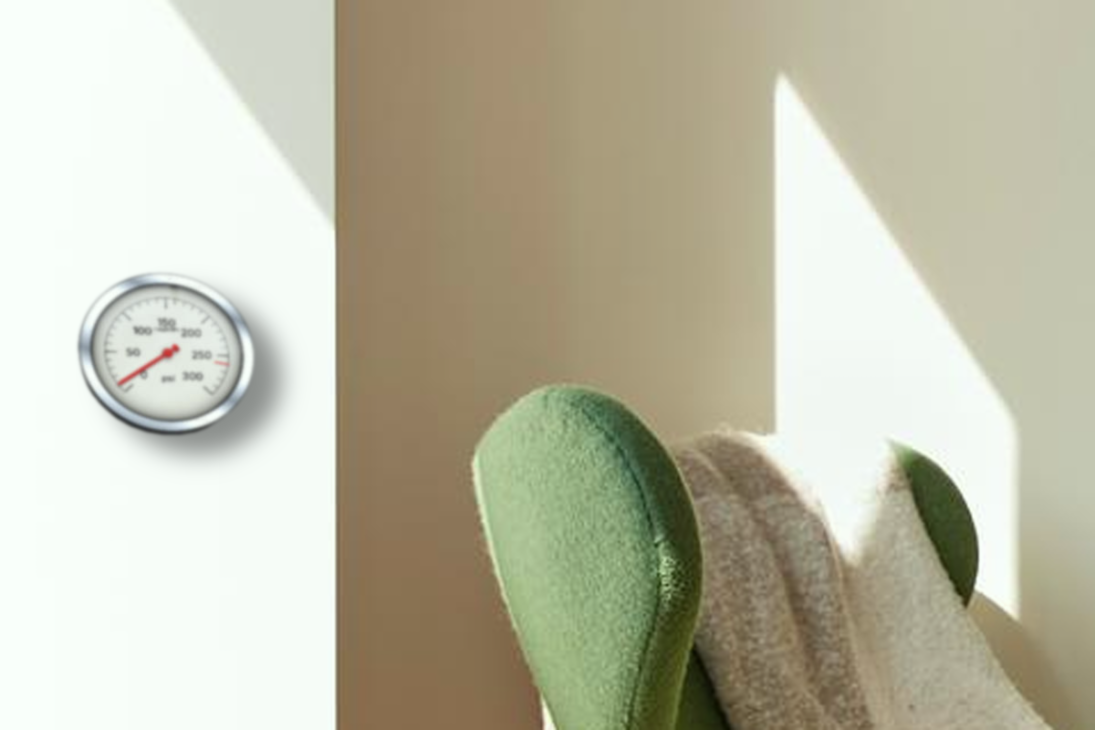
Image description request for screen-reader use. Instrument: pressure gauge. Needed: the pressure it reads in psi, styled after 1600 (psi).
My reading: 10 (psi)
